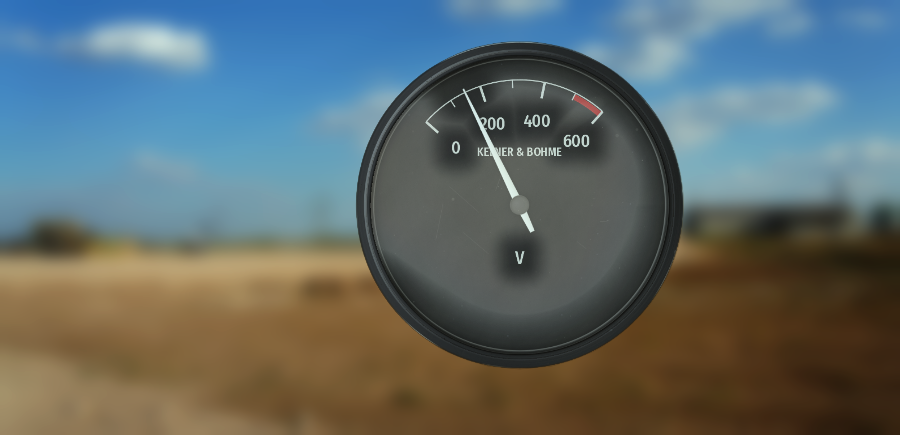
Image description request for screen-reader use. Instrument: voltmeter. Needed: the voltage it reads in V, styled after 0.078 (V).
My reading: 150 (V)
